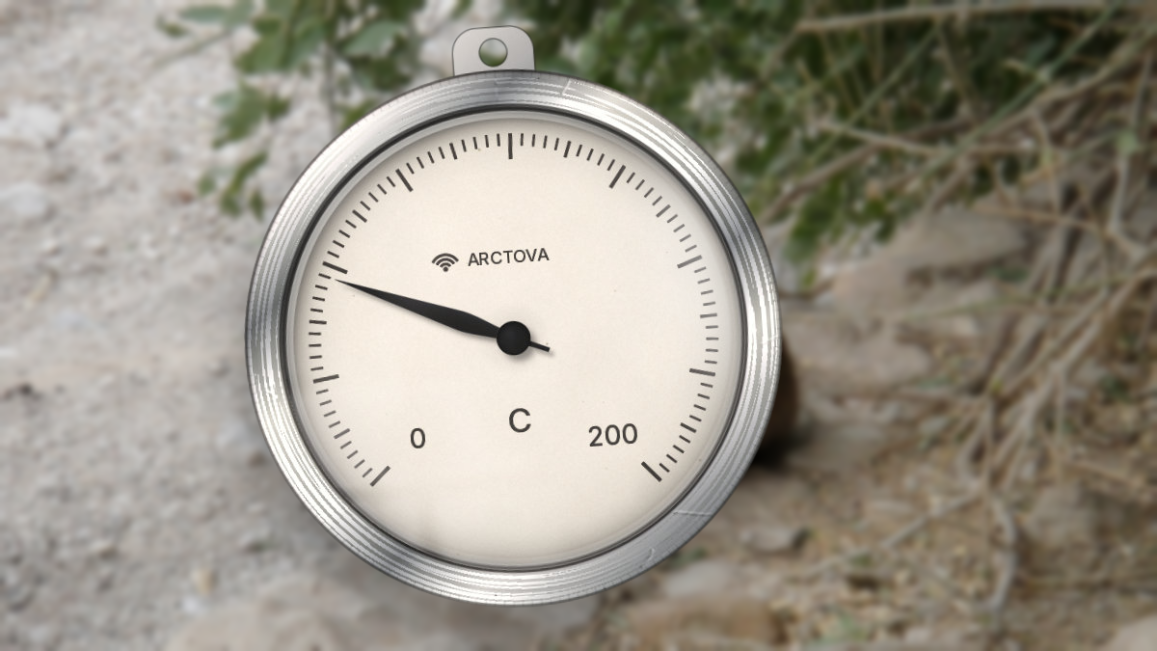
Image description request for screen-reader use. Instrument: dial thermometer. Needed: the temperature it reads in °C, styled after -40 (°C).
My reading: 47.5 (°C)
